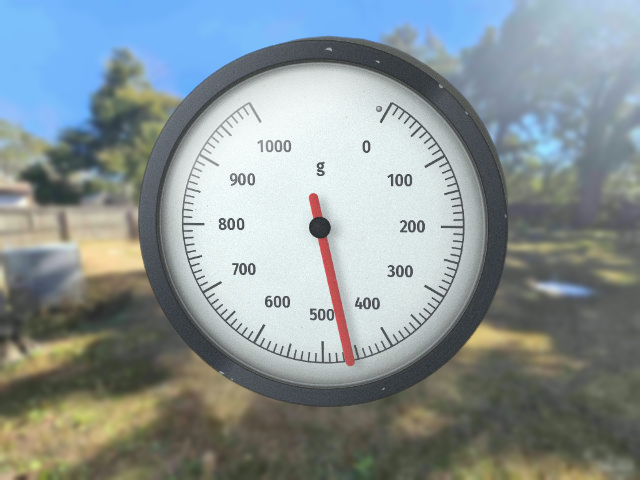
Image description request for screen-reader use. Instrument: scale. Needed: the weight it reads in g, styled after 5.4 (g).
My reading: 460 (g)
